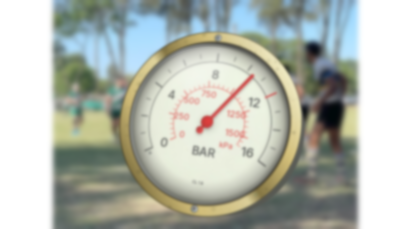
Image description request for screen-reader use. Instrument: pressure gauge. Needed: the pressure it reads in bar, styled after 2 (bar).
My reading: 10.5 (bar)
